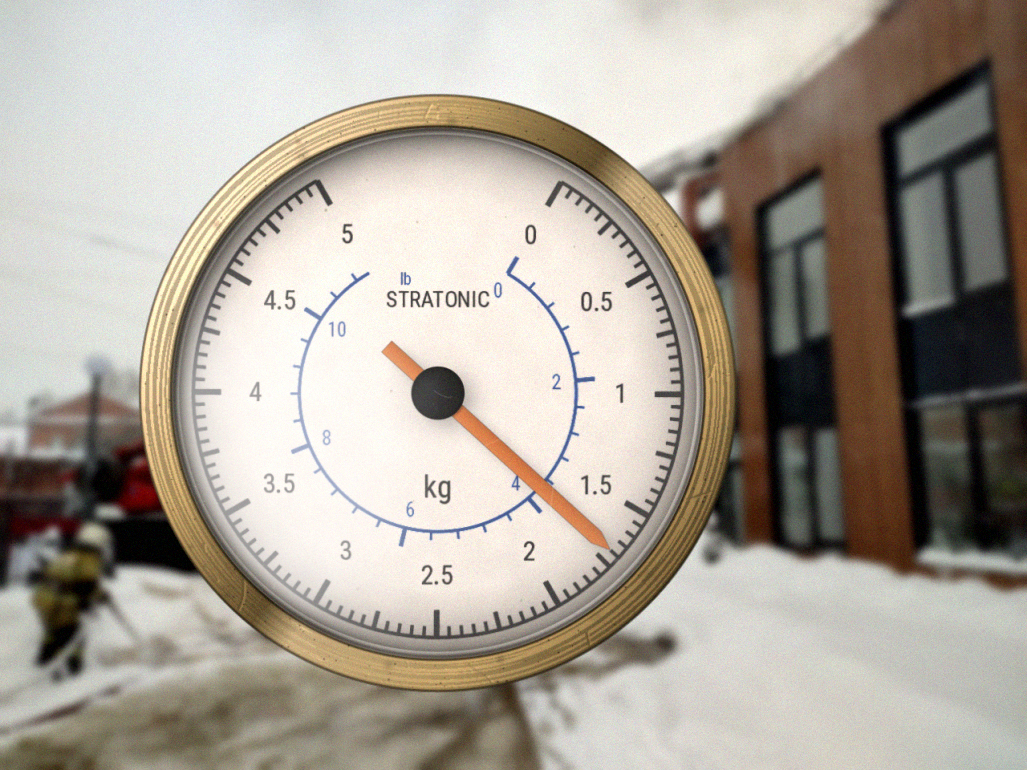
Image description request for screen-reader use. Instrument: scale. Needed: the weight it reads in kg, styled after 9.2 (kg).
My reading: 1.7 (kg)
